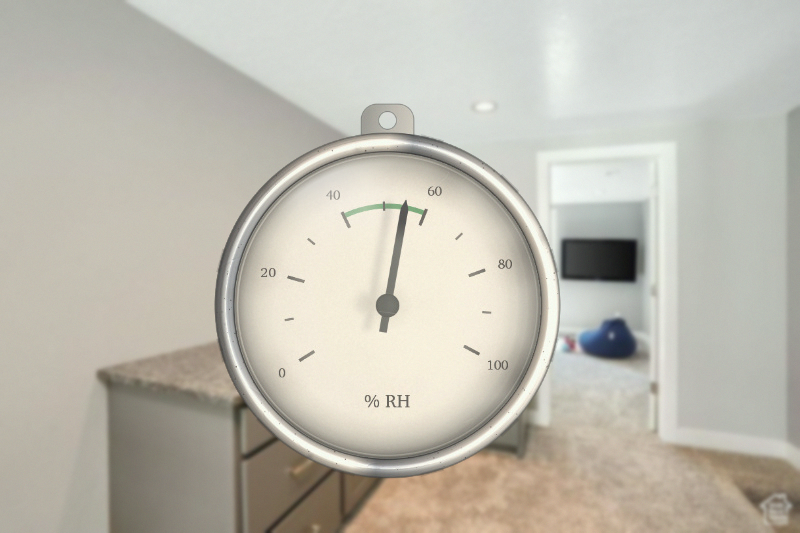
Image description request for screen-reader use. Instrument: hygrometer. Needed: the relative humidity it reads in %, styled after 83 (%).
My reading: 55 (%)
